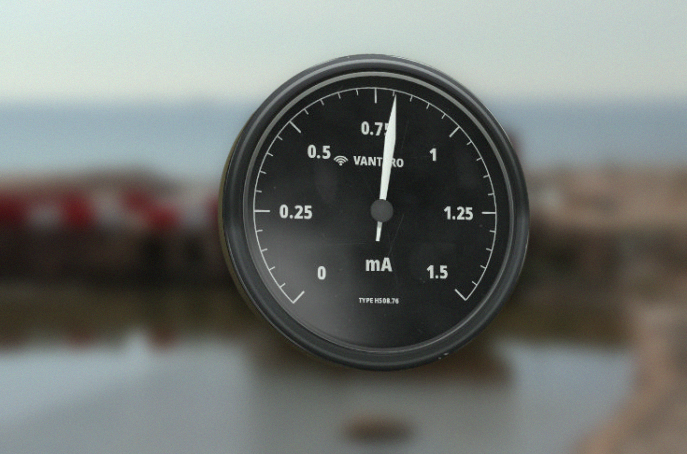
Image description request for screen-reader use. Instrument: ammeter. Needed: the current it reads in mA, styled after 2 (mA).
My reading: 0.8 (mA)
